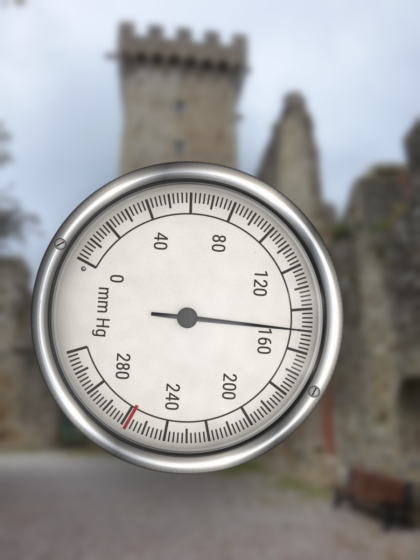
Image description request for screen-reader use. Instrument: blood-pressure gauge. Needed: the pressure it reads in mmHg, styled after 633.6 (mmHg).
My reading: 150 (mmHg)
